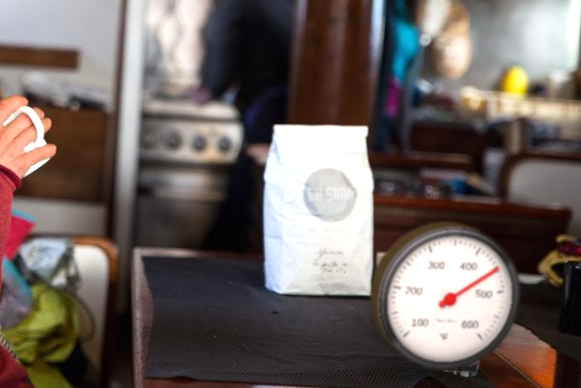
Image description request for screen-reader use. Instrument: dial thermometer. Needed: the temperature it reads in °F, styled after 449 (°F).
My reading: 450 (°F)
